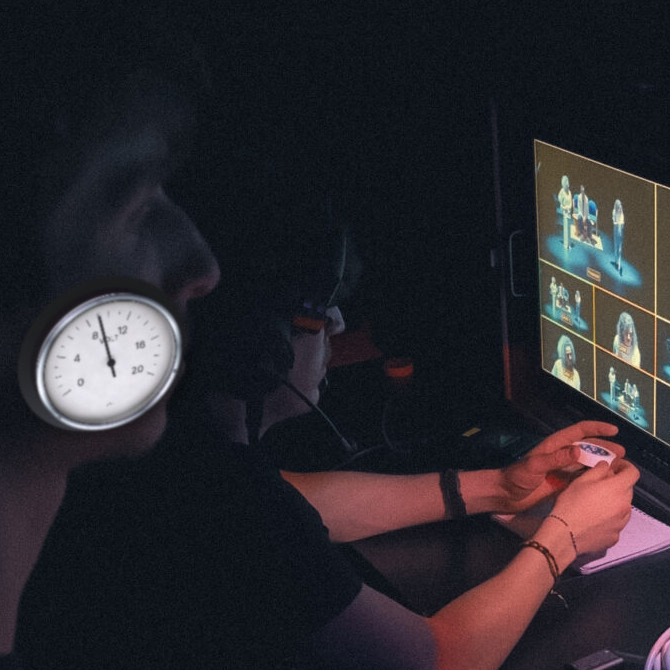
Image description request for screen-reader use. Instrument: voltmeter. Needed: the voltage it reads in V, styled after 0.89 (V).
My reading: 9 (V)
